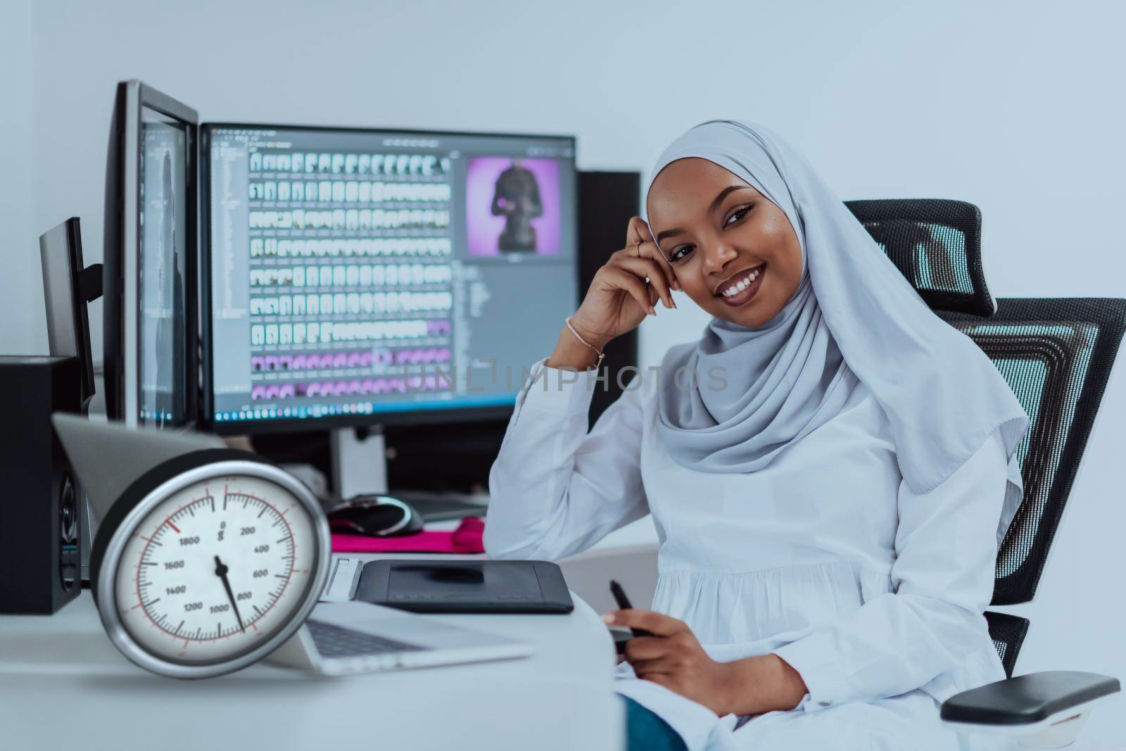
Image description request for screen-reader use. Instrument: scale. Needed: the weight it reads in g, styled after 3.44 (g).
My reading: 900 (g)
